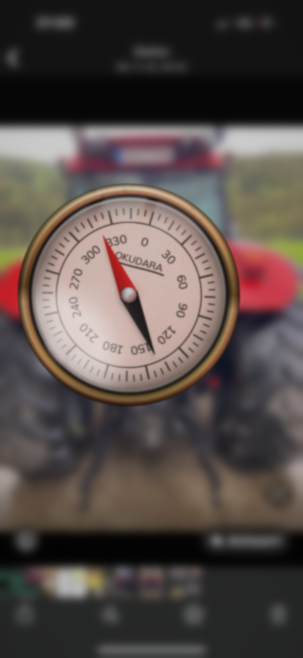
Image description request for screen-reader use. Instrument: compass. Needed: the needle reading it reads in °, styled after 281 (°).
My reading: 320 (°)
